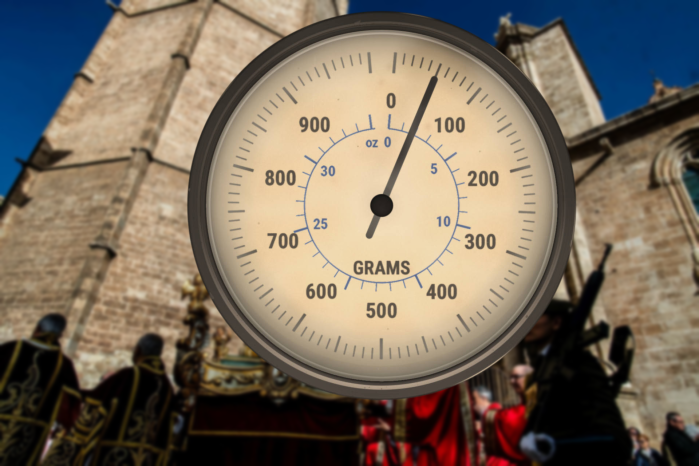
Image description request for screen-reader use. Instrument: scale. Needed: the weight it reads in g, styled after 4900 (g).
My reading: 50 (g)
